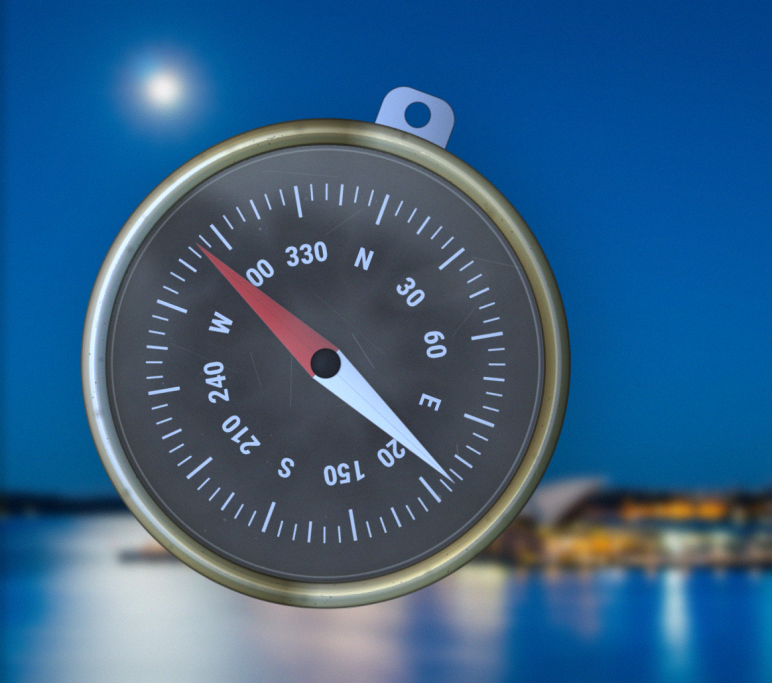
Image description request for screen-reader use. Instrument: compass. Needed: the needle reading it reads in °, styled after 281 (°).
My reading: 292.5 (°)
